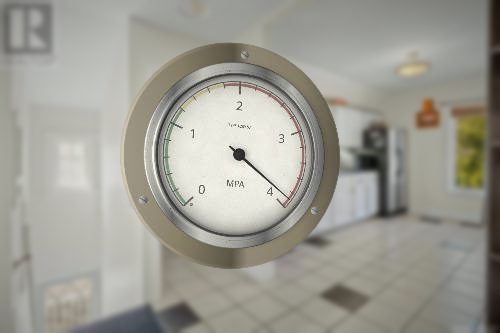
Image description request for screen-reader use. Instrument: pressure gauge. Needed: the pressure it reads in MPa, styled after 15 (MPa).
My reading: 3.9 (MPa)
